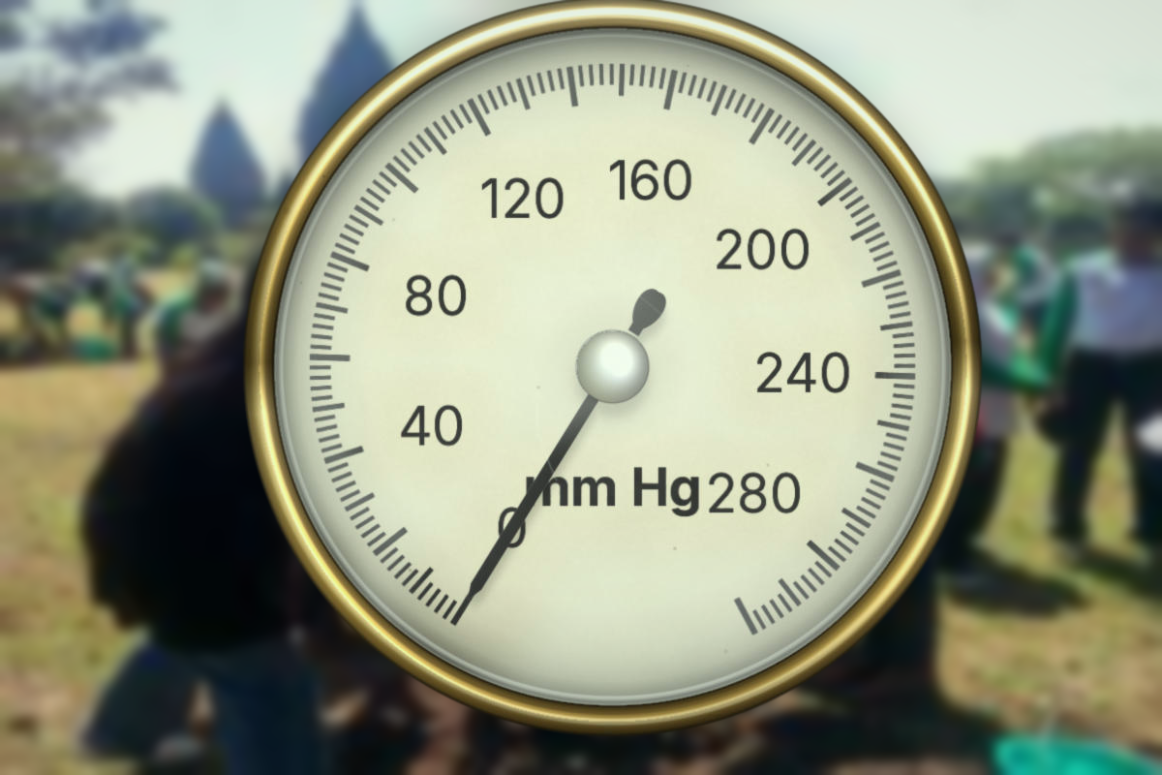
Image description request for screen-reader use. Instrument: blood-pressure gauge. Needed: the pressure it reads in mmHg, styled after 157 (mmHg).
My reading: 0 (mmHg)
